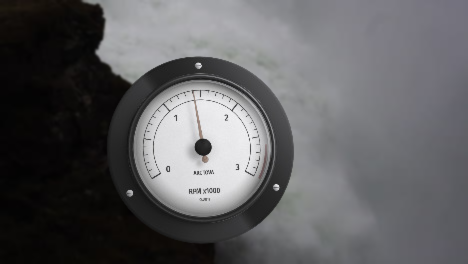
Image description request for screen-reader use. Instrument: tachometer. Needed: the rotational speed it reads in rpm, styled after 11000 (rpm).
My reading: 1400 (rpm)
